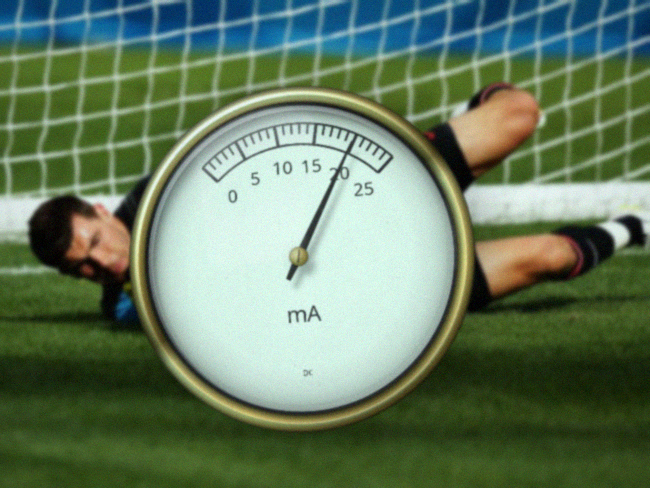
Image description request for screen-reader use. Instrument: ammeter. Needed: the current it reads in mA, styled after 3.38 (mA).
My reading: 20 (mA)
